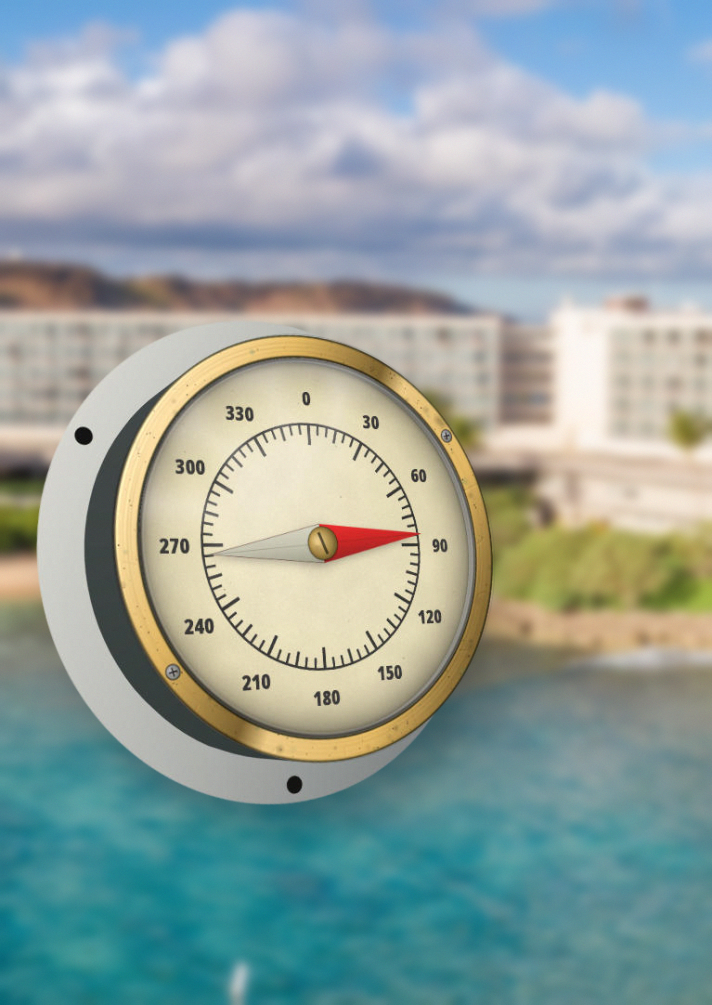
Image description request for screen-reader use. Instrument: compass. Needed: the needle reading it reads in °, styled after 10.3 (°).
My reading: 85 (°)
